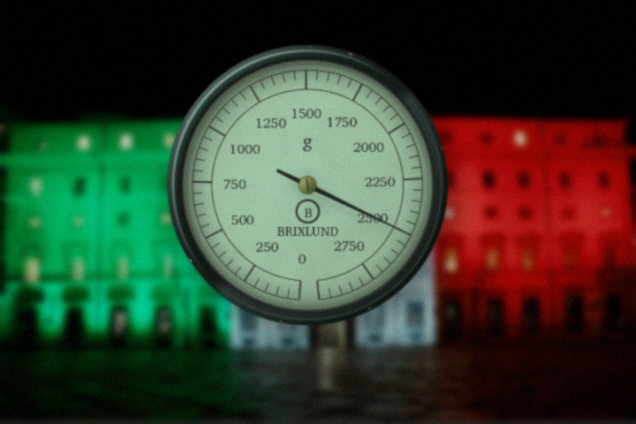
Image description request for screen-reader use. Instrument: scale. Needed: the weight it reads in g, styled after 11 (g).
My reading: 2500 (g)
